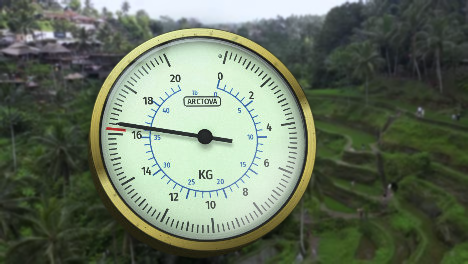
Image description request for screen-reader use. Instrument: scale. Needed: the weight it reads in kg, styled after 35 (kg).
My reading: 16.4 (kg)
